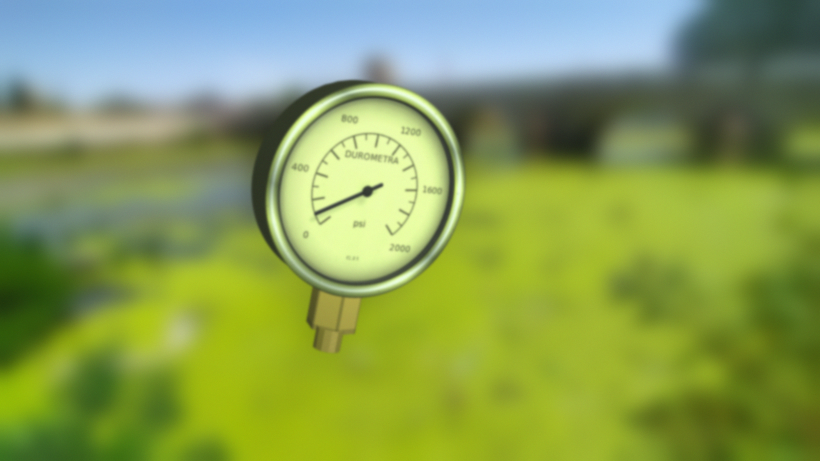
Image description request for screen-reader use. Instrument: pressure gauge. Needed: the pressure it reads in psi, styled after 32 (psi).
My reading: 100 (psi)
